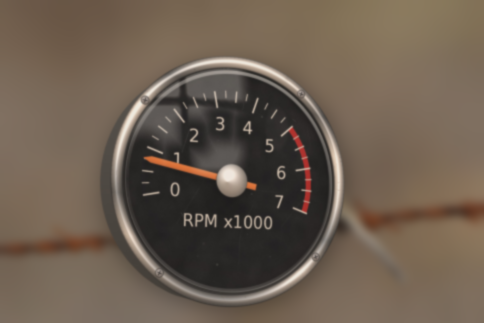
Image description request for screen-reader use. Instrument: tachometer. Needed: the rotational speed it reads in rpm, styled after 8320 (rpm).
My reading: 750 (rpm)
